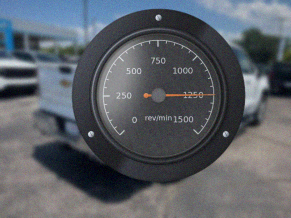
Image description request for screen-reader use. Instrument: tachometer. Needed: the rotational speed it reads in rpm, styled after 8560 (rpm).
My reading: 1250 (rpm)
